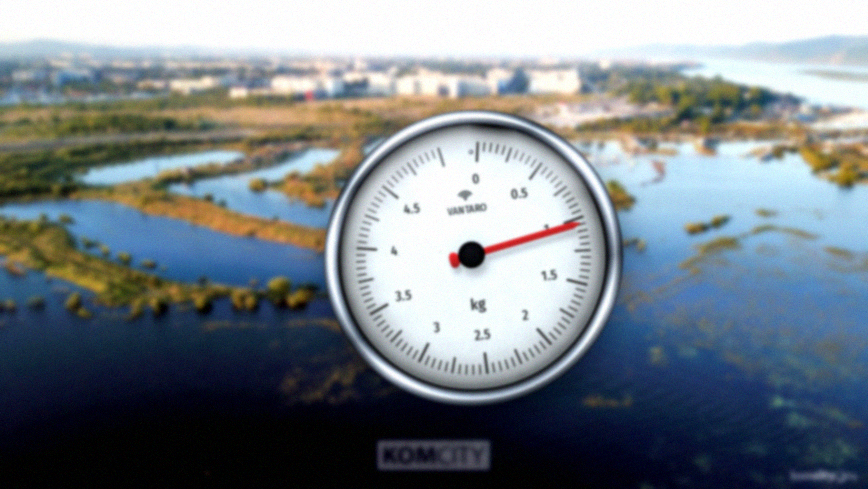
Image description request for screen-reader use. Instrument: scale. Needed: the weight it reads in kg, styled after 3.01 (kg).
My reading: 1.05 (kg)
